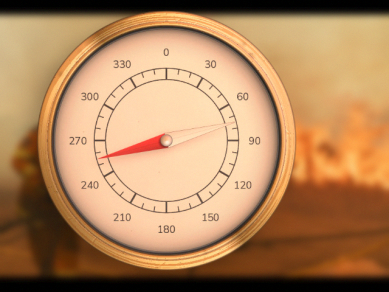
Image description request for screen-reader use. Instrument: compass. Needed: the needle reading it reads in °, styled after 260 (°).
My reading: 255 (°)
